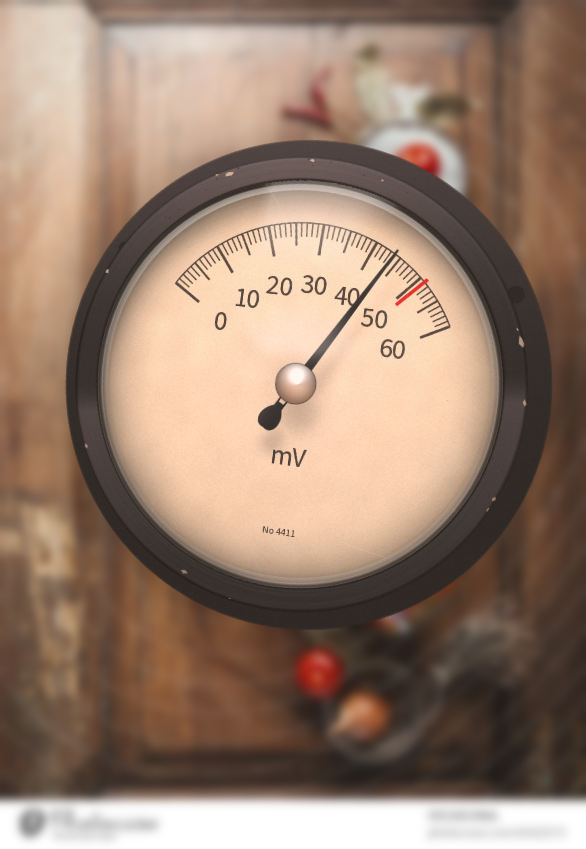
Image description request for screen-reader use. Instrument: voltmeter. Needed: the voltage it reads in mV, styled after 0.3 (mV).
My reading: 44 (mV)
